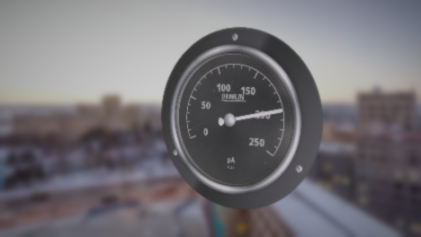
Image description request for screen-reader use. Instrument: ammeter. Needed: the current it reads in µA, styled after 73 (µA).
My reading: 200 (µA)
